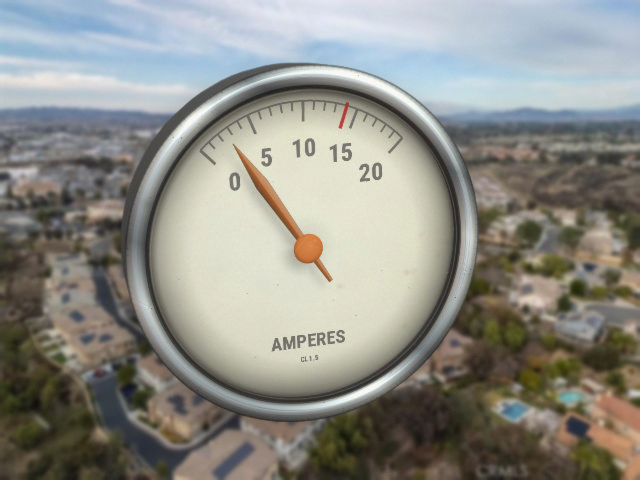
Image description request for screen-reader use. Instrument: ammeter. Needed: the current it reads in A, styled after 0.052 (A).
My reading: 2.5 (A)
